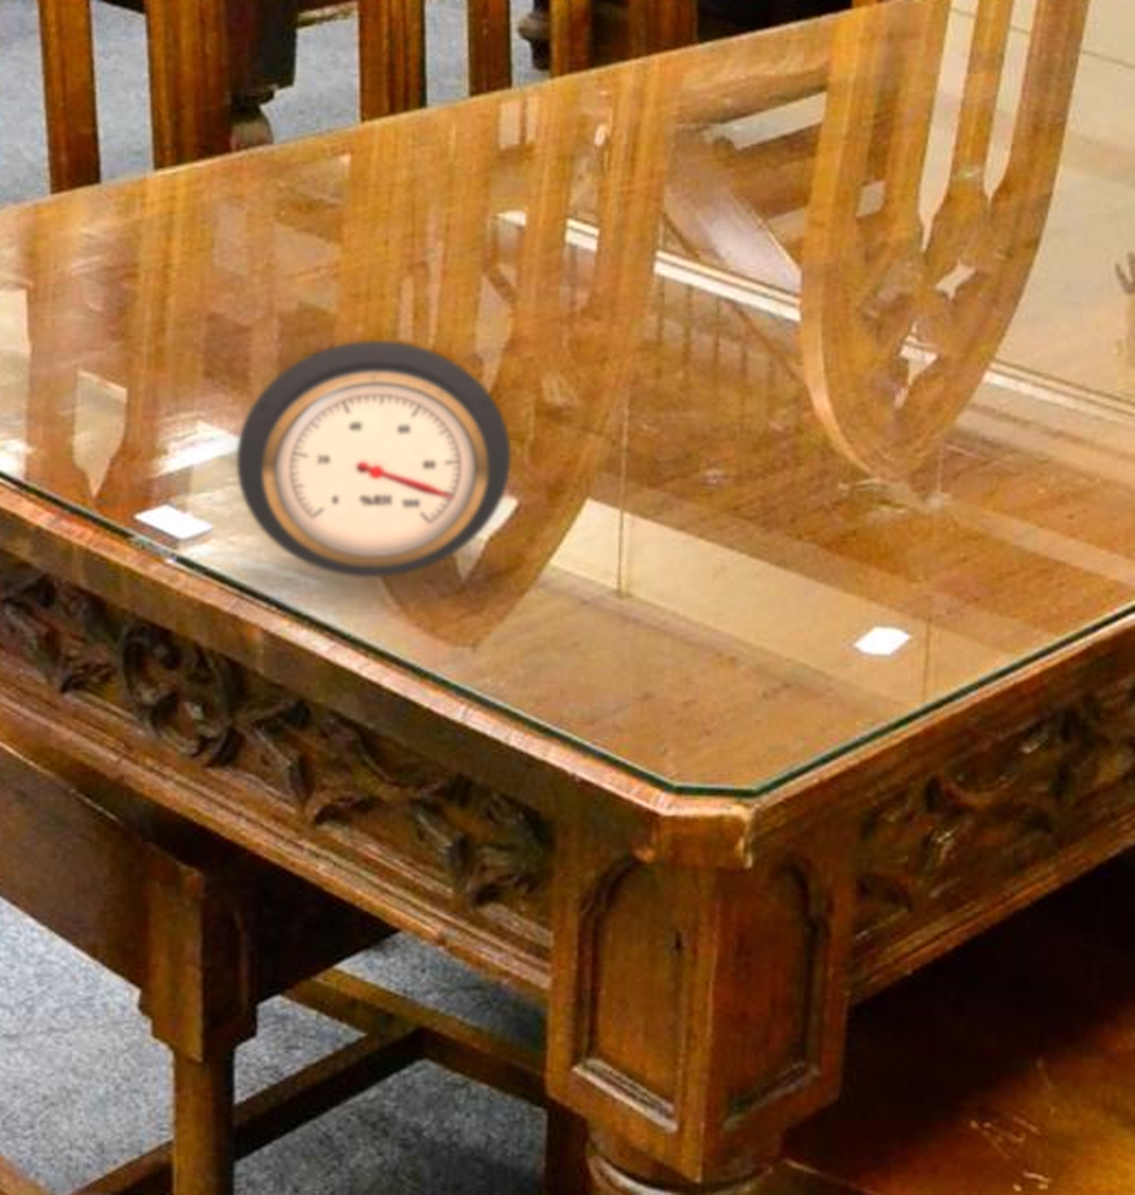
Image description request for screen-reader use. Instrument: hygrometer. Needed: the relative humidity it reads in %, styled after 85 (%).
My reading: 90 (%)
